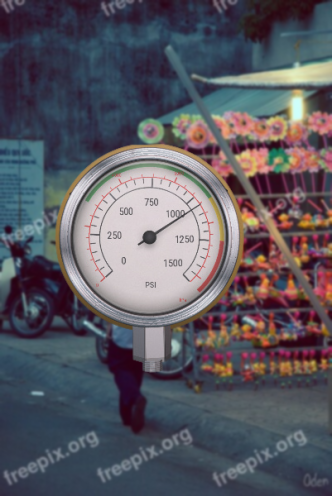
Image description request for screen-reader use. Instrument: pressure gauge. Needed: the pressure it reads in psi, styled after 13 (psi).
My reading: 1050 (psi)
